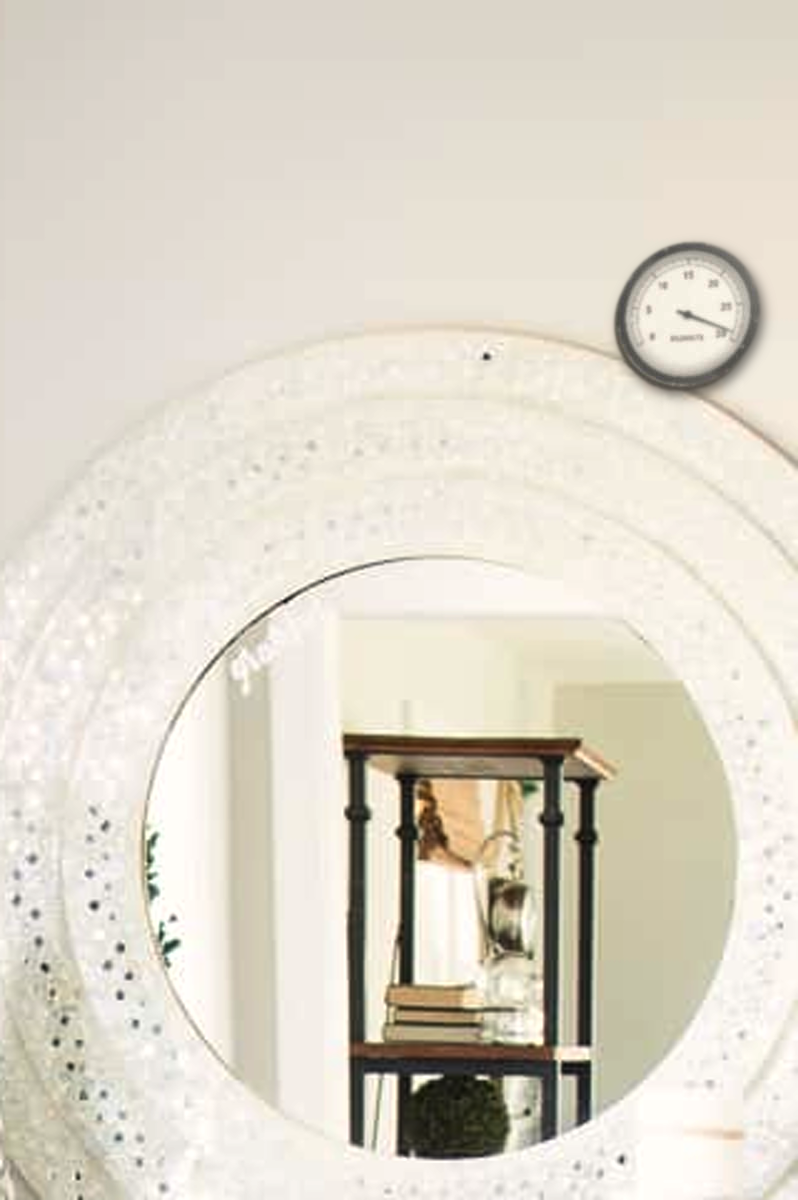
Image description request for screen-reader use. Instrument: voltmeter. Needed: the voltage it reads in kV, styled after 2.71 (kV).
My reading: 29 (kV)
